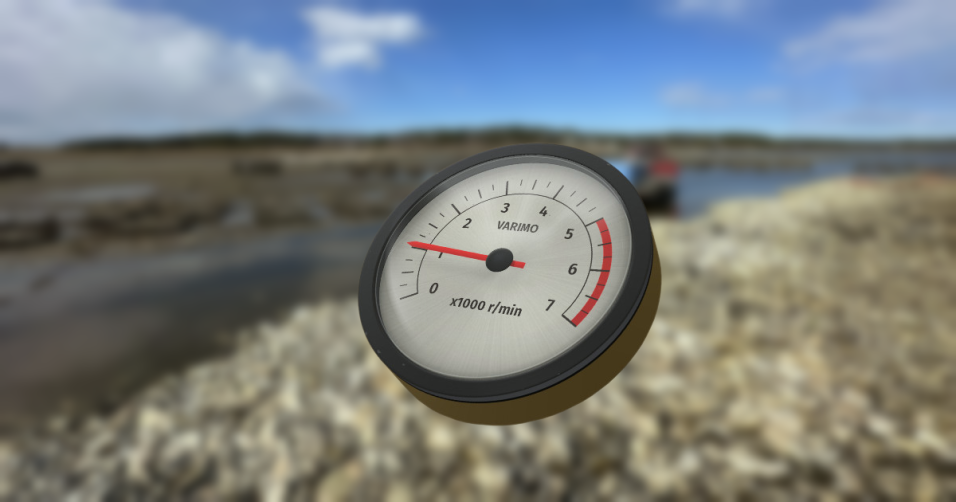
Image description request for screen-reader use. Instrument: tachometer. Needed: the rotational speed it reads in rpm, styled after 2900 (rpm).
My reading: 1000 (rpm)
